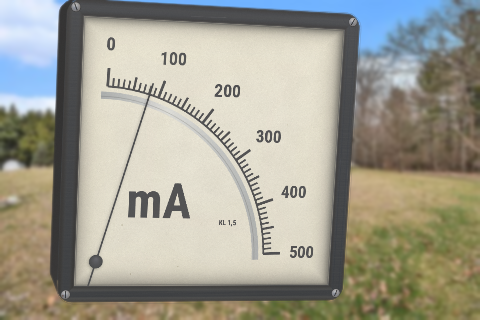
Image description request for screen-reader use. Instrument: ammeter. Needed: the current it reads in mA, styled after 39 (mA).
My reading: 80 (mA)
